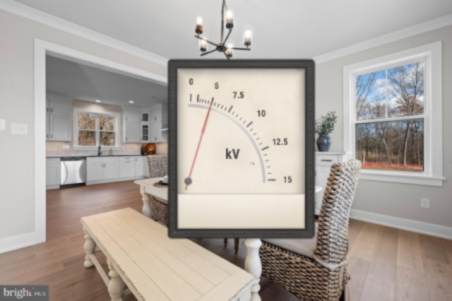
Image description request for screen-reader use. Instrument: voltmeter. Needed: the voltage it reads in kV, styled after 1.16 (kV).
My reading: 5 (kV)
